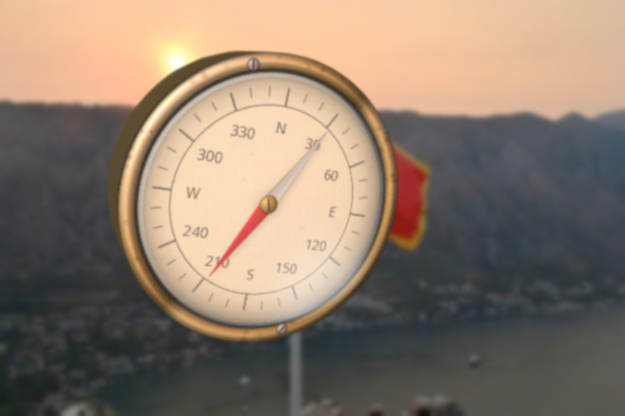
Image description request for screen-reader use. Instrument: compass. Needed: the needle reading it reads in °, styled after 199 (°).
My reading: 210 (°)
